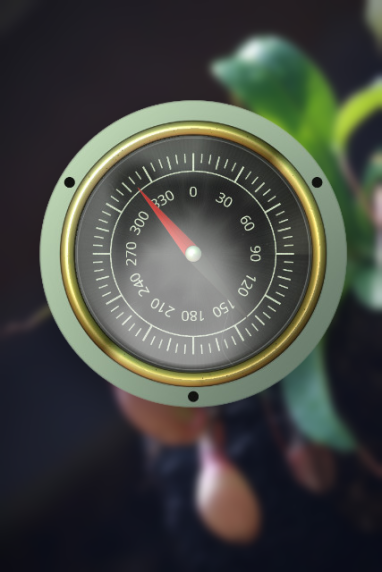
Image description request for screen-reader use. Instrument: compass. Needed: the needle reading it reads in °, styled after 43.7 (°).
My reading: 320 (°)
